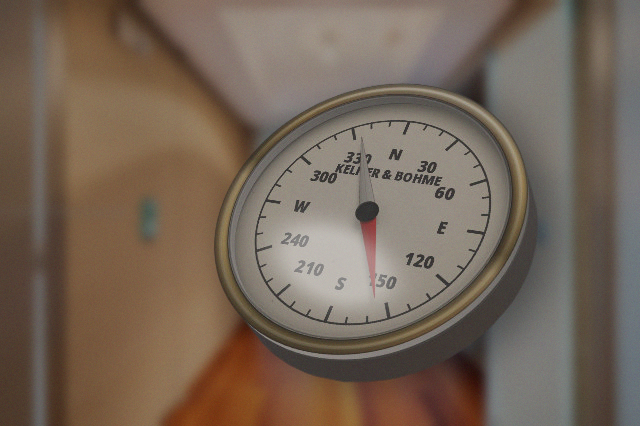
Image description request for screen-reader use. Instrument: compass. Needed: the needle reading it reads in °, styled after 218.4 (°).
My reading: 155 (°)
